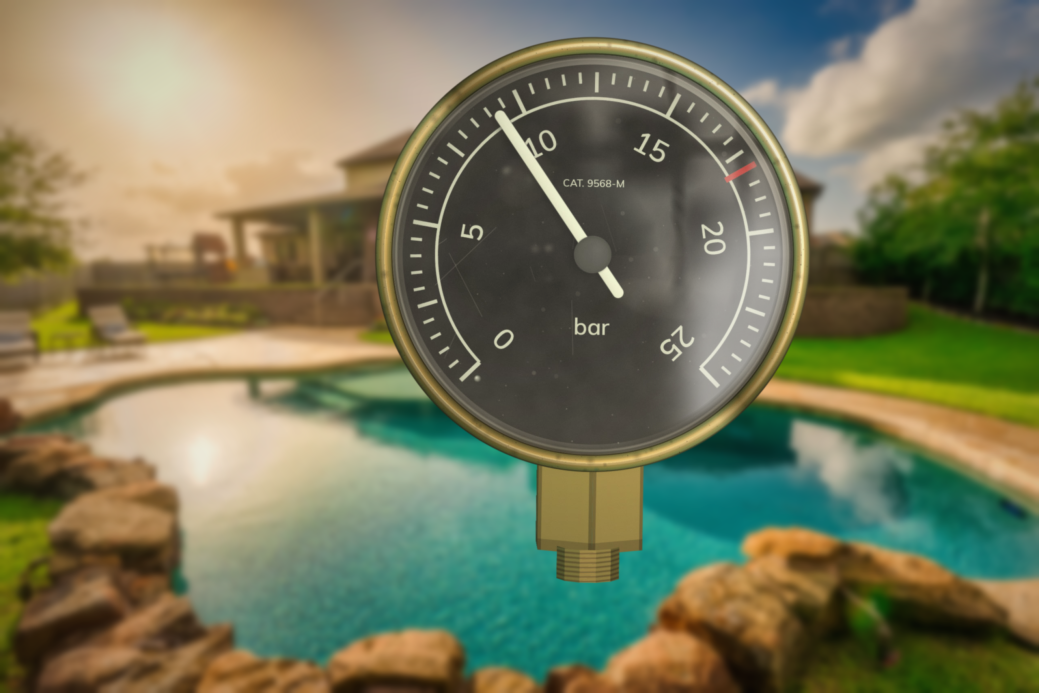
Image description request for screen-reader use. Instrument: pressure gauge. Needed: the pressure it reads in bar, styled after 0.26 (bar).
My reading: 9.25 (bar)
